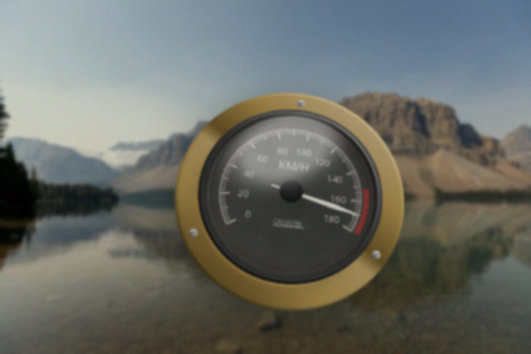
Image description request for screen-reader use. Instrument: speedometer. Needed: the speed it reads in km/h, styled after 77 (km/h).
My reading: 170 (km/h)
